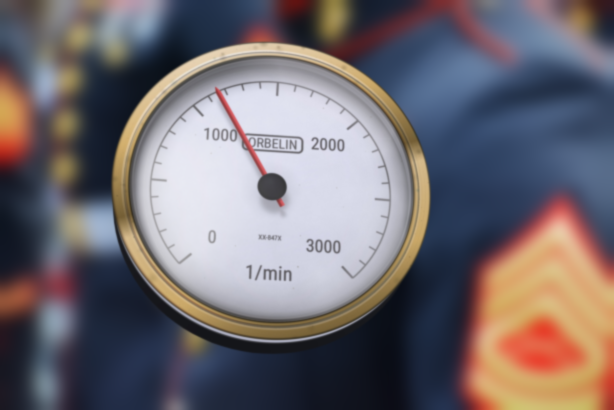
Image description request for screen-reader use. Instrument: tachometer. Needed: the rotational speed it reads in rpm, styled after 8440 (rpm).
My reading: 1150 (rpm)
